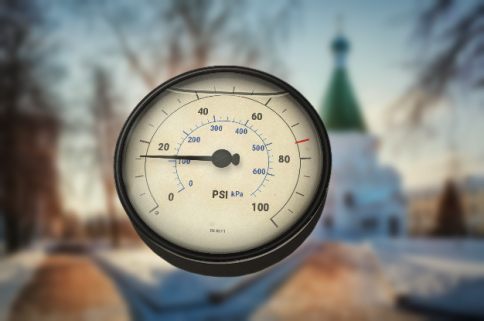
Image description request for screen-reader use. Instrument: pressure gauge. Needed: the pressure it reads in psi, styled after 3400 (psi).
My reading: 15 (psi)
